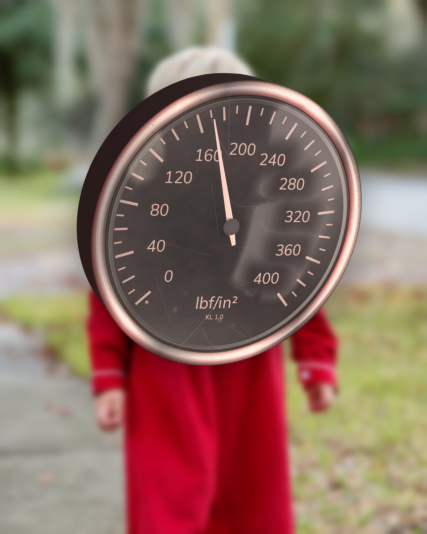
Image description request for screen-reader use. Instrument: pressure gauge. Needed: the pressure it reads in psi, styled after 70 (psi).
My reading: 170 (psi)
